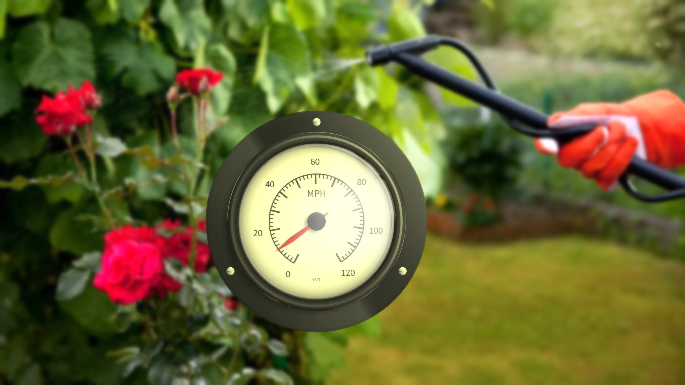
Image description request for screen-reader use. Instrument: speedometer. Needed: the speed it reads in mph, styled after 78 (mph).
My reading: 10 (mph)
